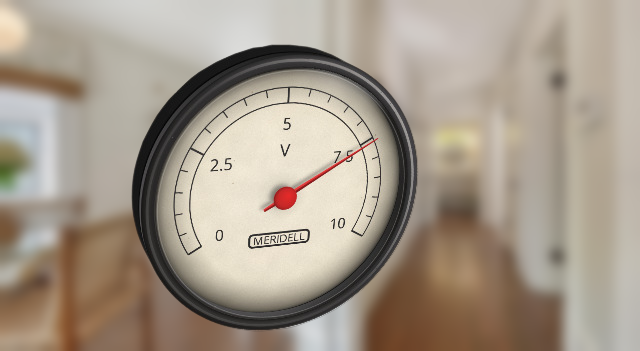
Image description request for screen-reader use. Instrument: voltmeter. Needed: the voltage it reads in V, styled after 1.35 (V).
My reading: 7.5 (V)
